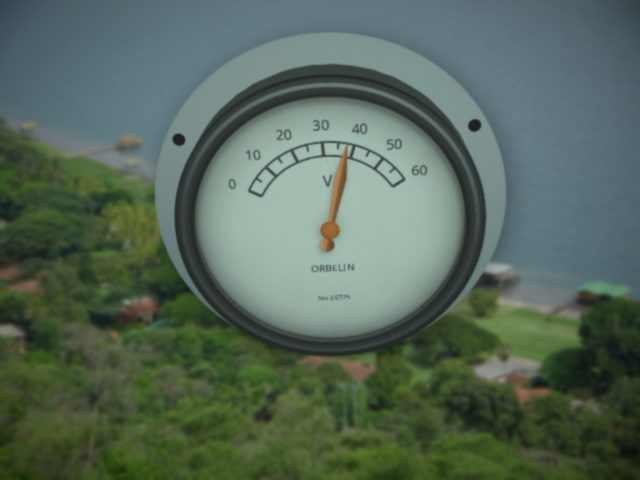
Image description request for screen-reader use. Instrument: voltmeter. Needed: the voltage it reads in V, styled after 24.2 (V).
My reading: 37.5 (V)
